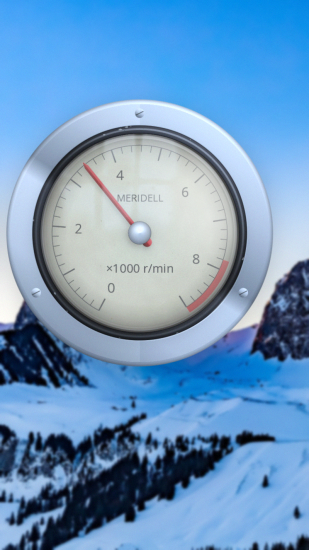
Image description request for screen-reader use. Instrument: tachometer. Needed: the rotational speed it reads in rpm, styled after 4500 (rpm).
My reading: 3400 (rpm)
